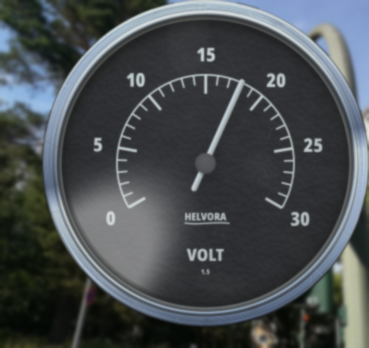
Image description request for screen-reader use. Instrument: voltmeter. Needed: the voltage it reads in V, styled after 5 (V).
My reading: 18 (V)
